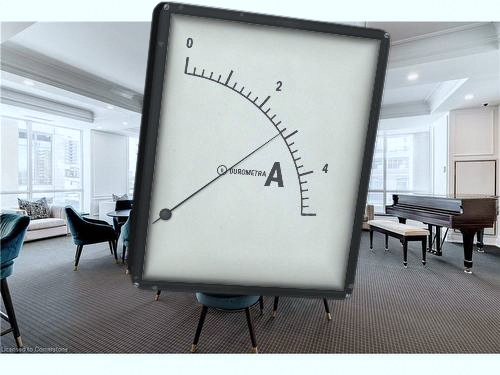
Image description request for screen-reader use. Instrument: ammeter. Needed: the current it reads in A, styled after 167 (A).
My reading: 2.8 (A)
